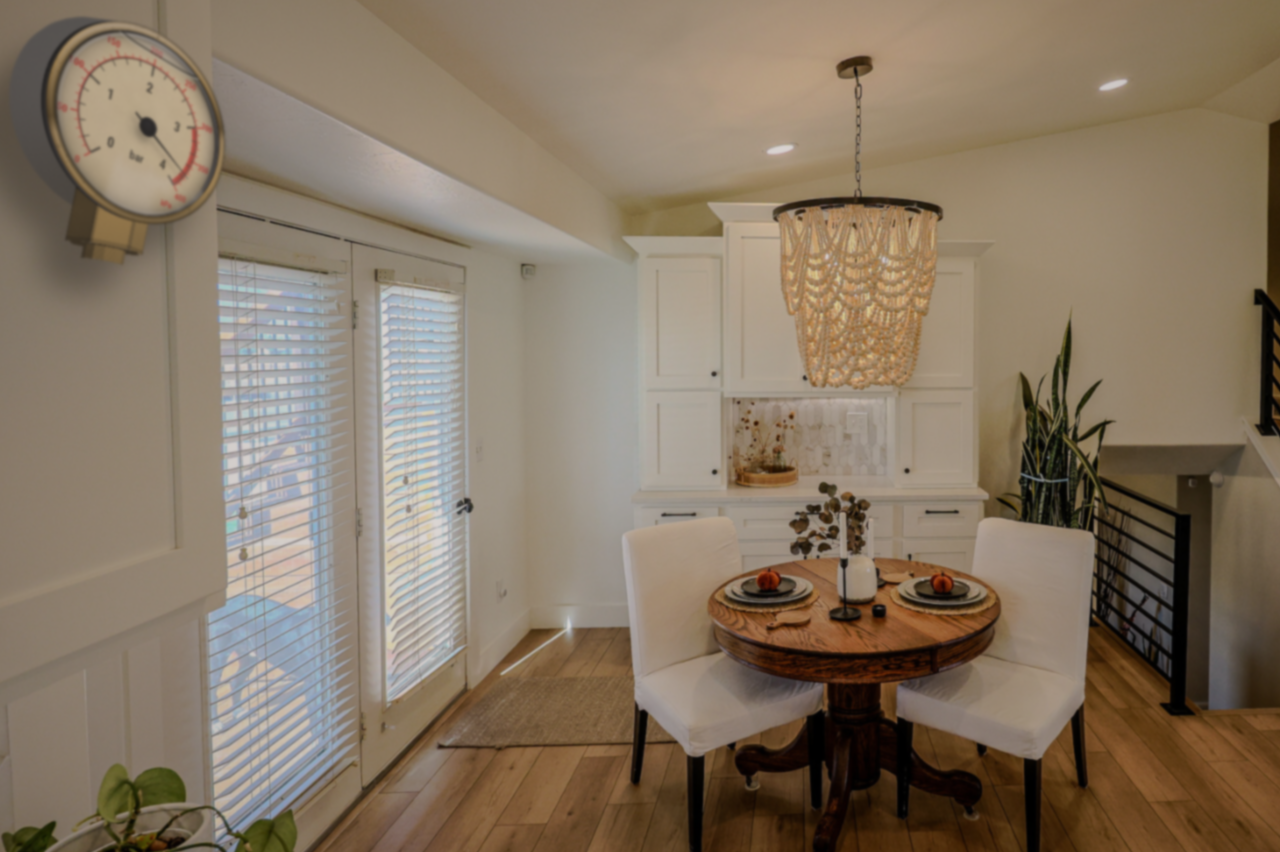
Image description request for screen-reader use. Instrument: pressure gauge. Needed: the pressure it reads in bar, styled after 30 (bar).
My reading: 3.8 (bar)
